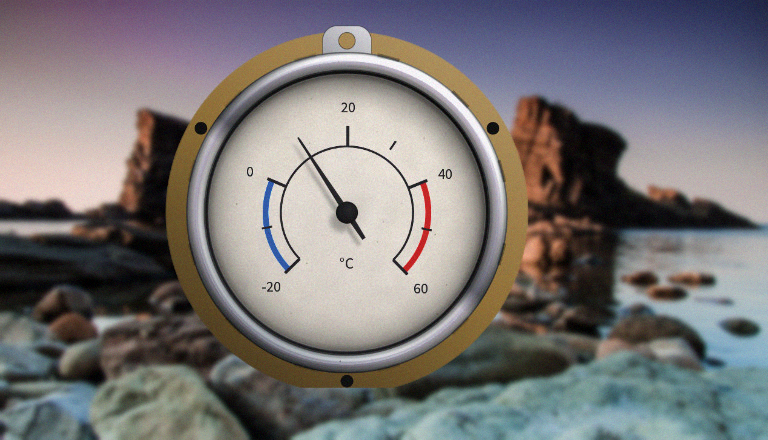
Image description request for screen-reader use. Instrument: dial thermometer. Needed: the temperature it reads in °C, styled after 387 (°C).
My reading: 10 (°C)
